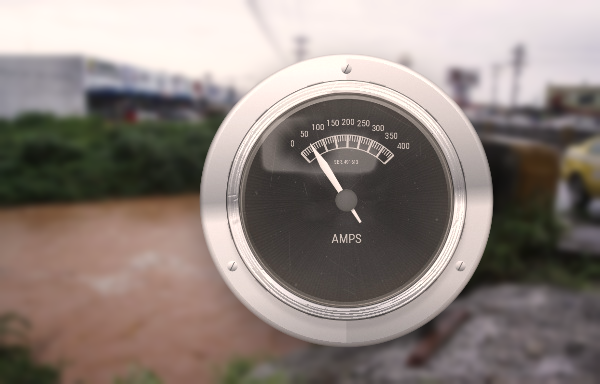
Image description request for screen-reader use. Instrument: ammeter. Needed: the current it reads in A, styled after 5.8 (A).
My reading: 50 (A)
